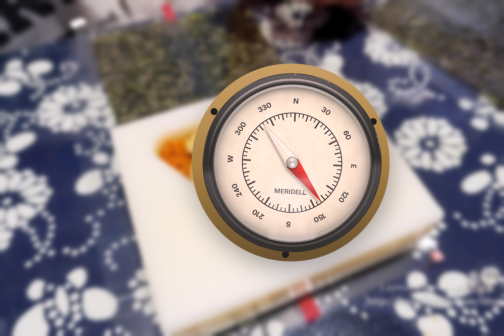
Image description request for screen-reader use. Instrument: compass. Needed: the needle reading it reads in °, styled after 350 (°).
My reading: 140 (°)
